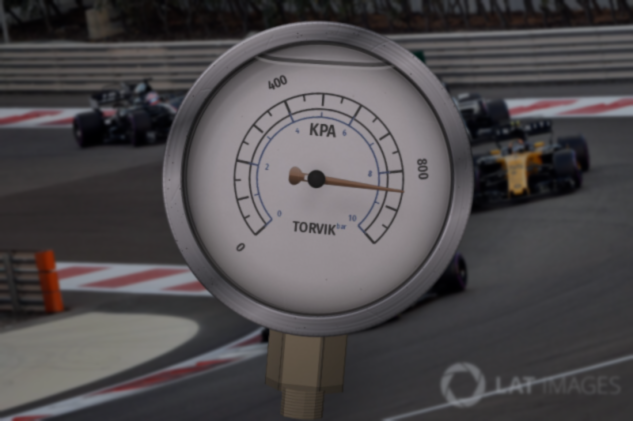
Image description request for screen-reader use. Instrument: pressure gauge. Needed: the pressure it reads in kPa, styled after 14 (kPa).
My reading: 850 (kPa)
